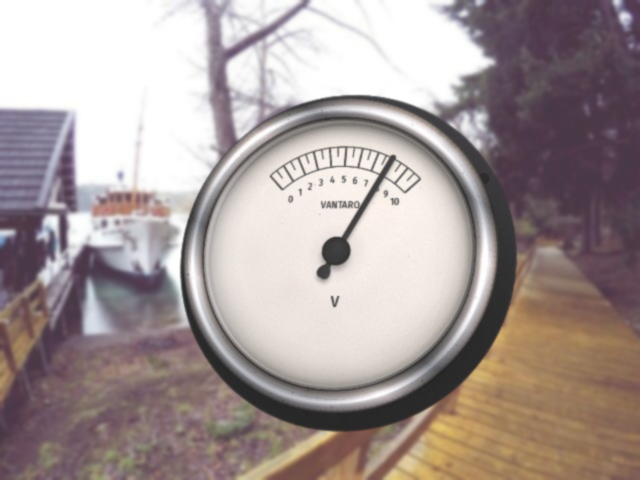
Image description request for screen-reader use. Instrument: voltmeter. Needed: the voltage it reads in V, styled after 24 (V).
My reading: 8 (V)
